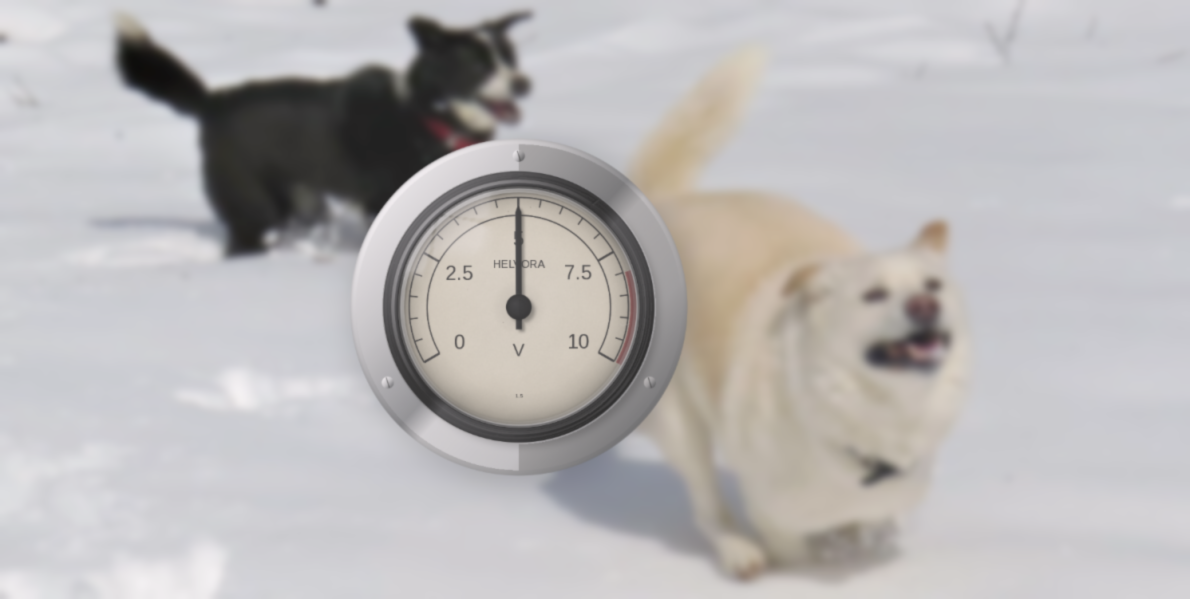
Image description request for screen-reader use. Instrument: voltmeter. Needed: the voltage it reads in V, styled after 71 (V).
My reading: 5 (V)
